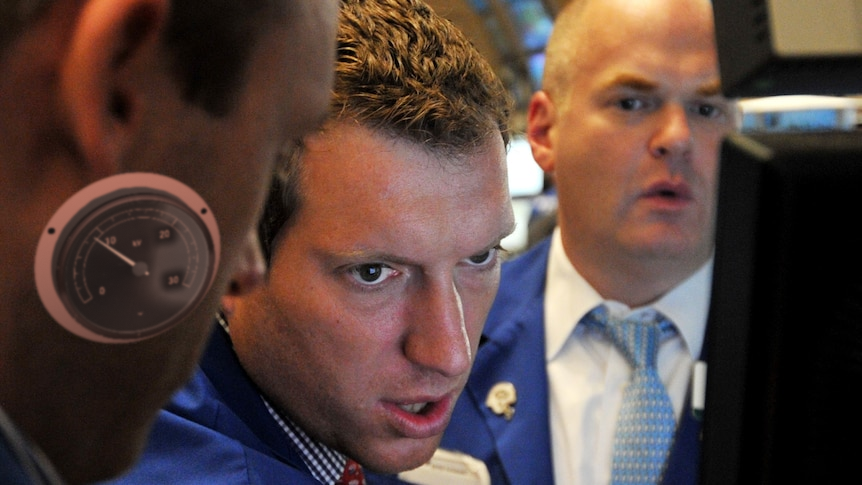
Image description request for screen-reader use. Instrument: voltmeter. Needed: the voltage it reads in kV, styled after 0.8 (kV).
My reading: 9 (kV)
